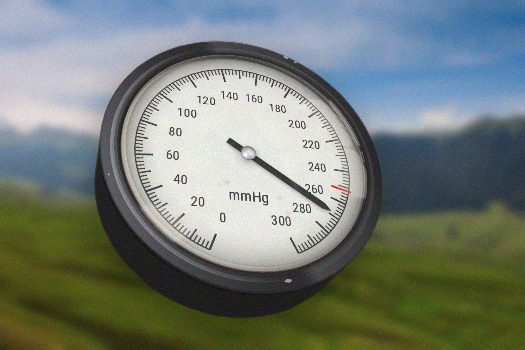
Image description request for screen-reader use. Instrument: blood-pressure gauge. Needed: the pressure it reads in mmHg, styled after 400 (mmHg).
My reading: 270 (mmHg)
